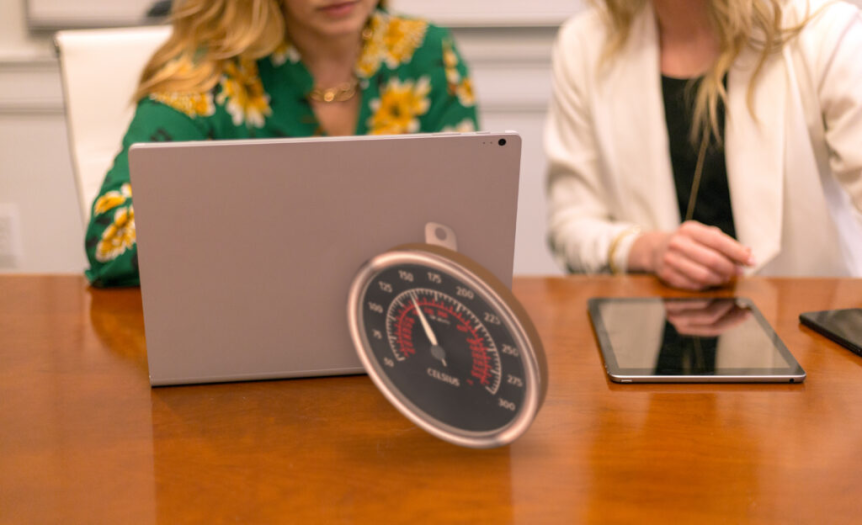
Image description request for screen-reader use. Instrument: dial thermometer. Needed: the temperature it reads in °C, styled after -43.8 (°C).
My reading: 150 (°C)
